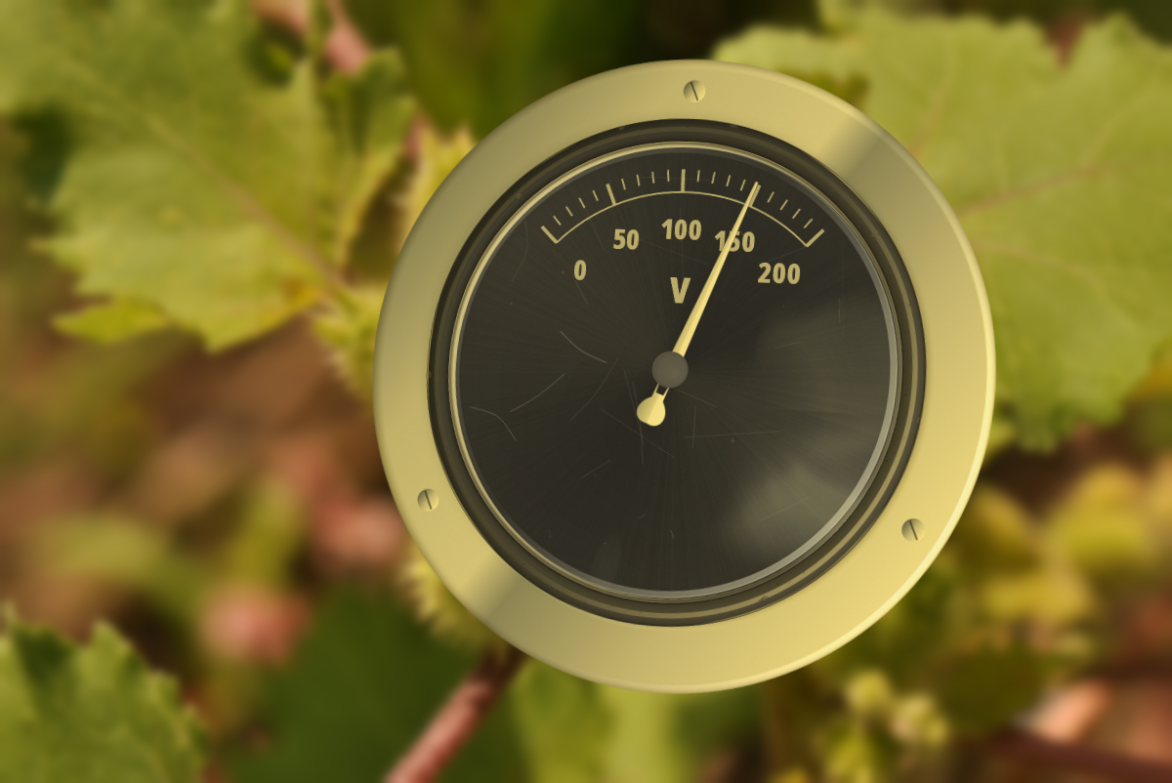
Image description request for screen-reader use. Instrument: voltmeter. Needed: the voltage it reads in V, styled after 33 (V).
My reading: 150 (V)
